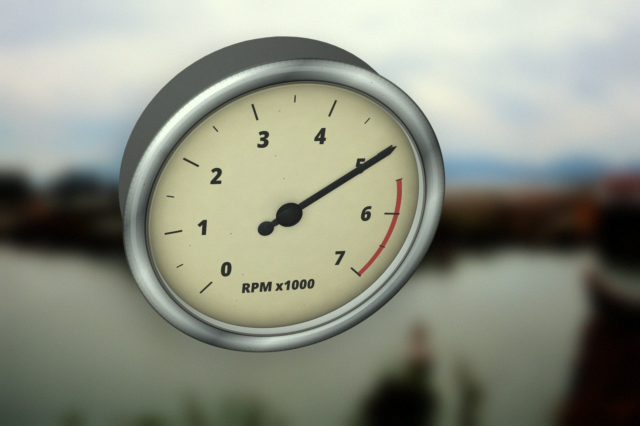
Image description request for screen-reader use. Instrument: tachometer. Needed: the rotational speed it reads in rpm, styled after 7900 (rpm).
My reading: 5000 (rpm)
